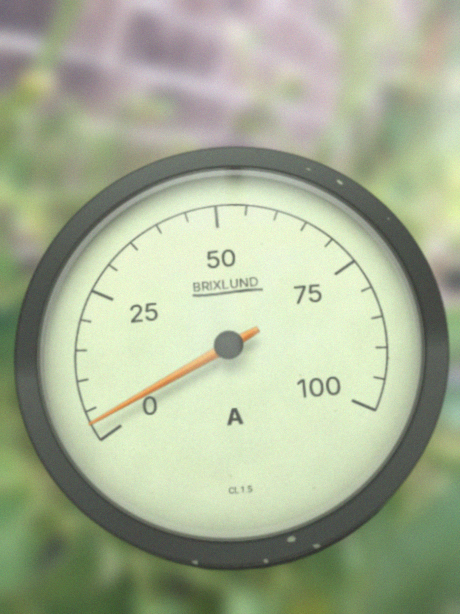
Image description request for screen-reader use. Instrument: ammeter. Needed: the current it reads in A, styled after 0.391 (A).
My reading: 2.5 (A)
